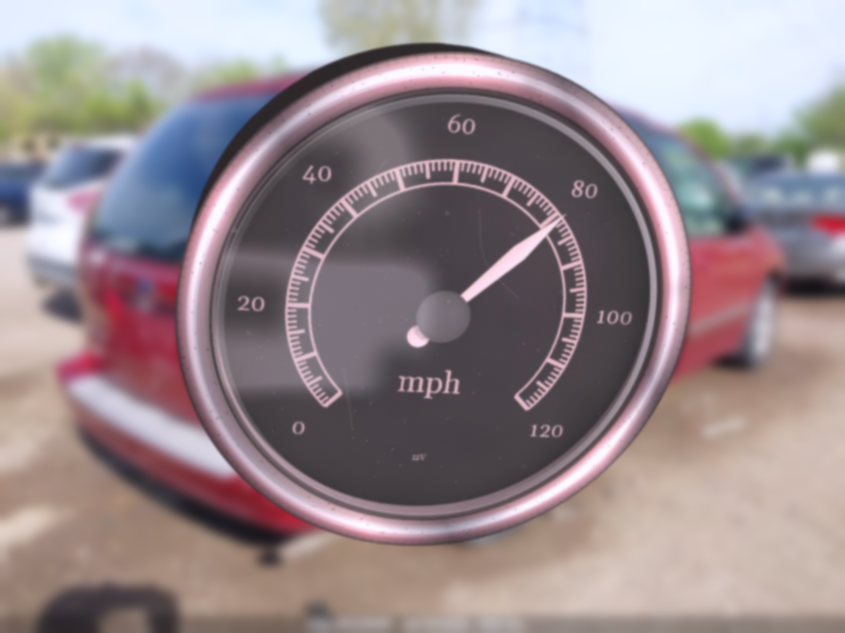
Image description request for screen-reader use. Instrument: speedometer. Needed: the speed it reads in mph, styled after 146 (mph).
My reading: 80 (mph)
